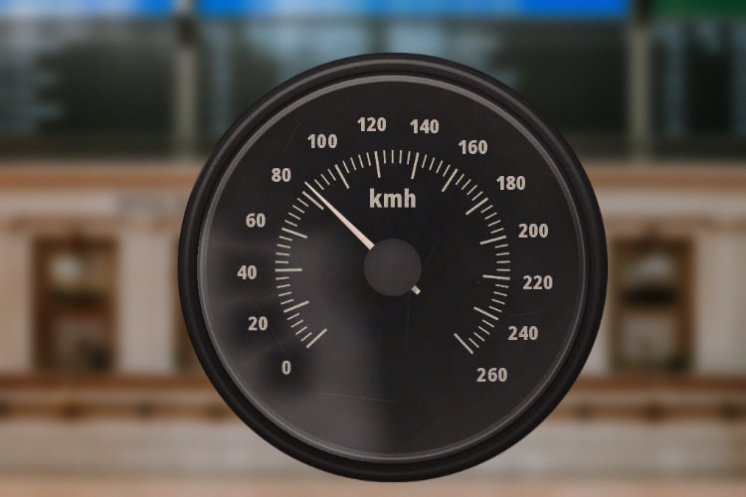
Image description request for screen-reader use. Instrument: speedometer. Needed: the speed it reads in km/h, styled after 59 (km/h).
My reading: 84 (km/h)
